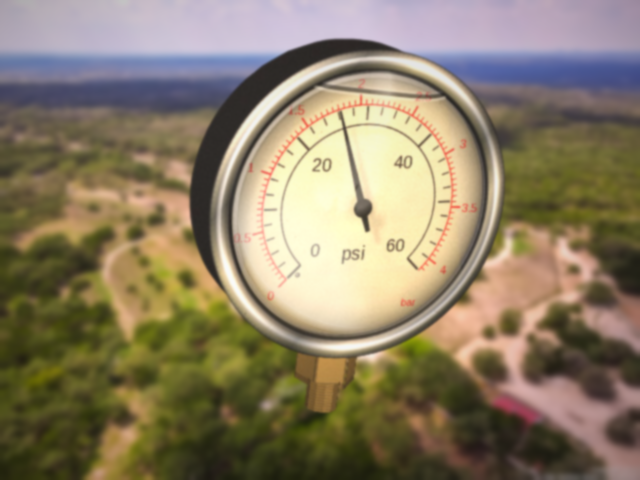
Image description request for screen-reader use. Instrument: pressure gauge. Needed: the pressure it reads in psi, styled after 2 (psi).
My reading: 26 (psi)
